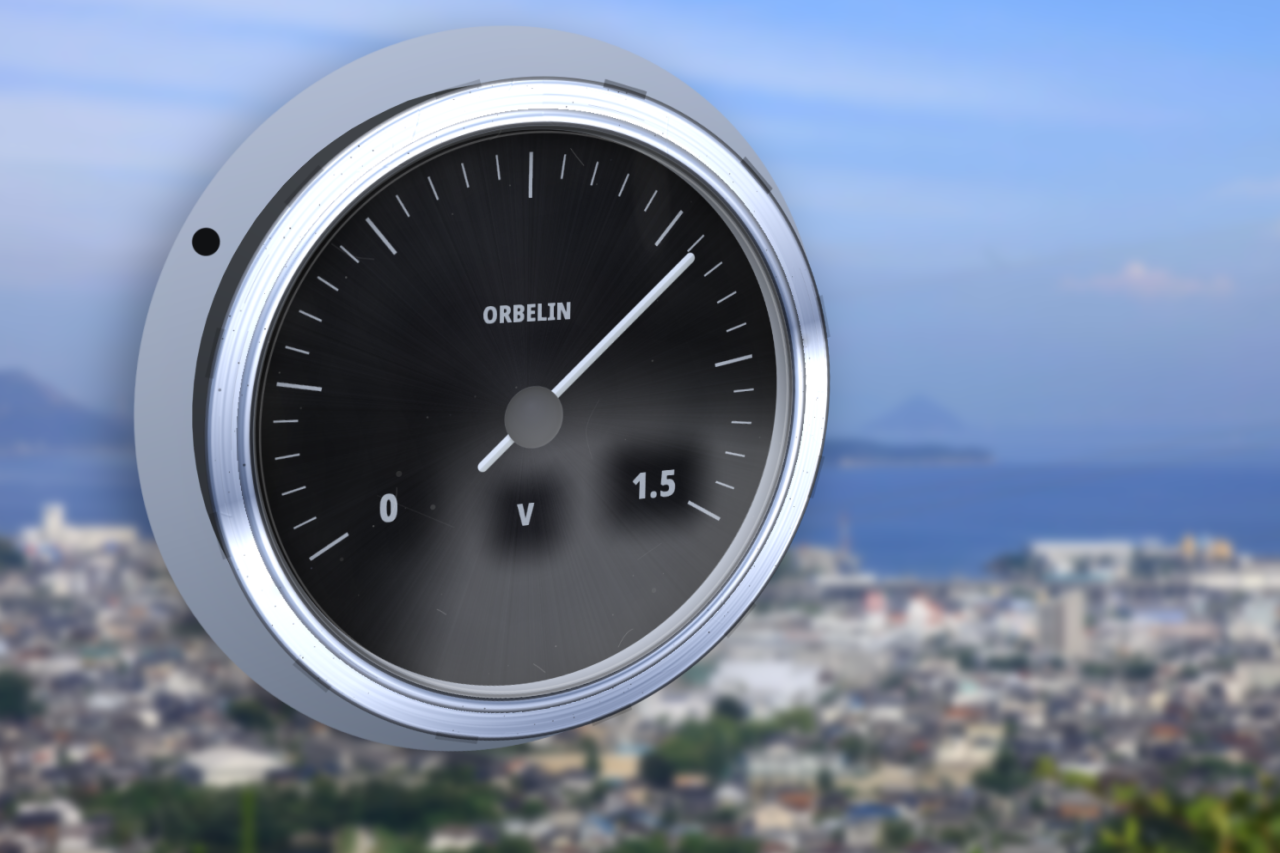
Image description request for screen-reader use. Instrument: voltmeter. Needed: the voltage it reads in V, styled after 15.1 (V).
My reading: 1.05 (V)
